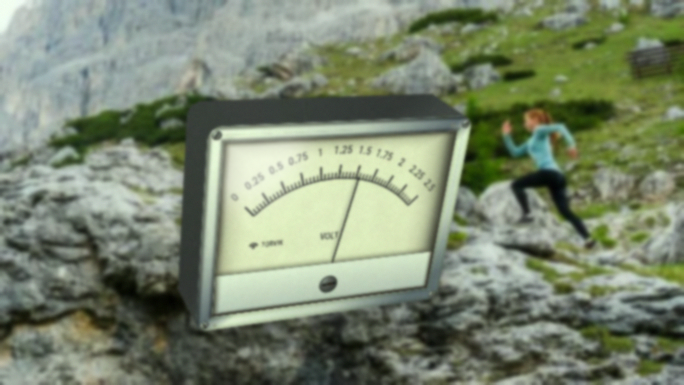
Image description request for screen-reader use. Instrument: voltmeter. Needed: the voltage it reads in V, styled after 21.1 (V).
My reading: 1.5 (V)
